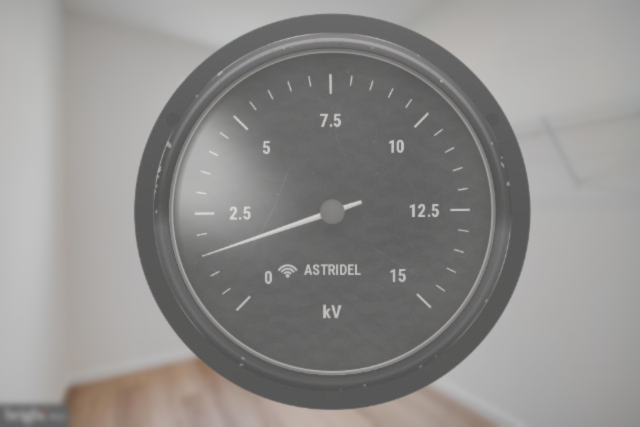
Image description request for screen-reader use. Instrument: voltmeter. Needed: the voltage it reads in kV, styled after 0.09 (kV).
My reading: 1.5 (kV)
